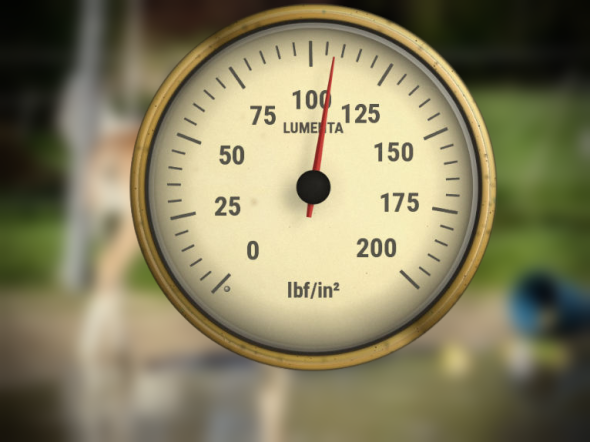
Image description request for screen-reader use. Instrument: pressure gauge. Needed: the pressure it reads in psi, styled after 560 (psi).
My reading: 107.5 (psi)
